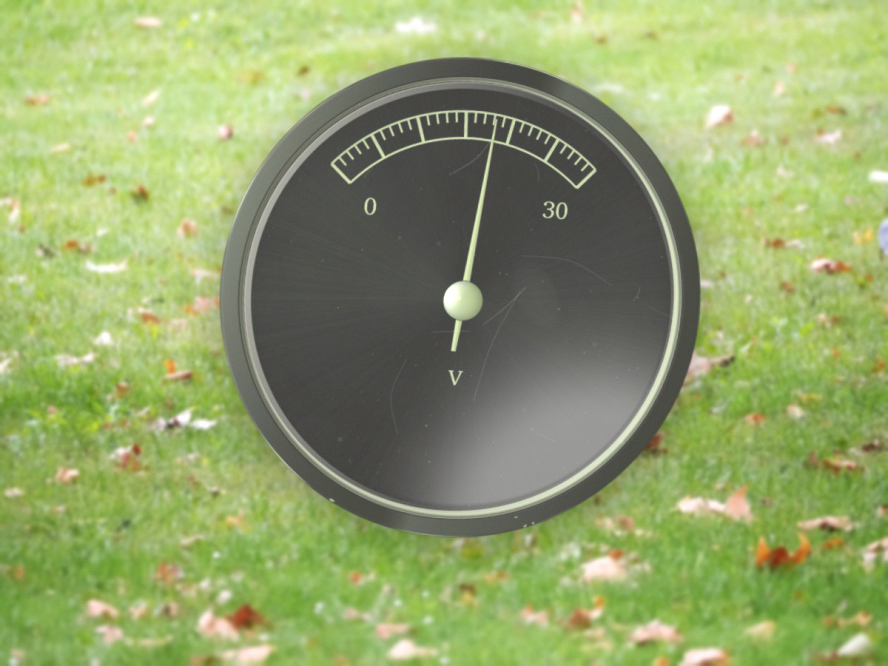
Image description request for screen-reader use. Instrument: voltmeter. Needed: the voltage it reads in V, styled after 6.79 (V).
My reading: 18 (V)
